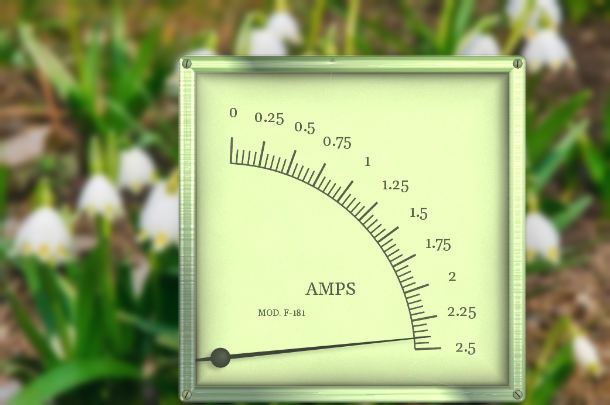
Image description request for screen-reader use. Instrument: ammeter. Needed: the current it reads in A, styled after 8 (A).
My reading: 2.4 (A)
